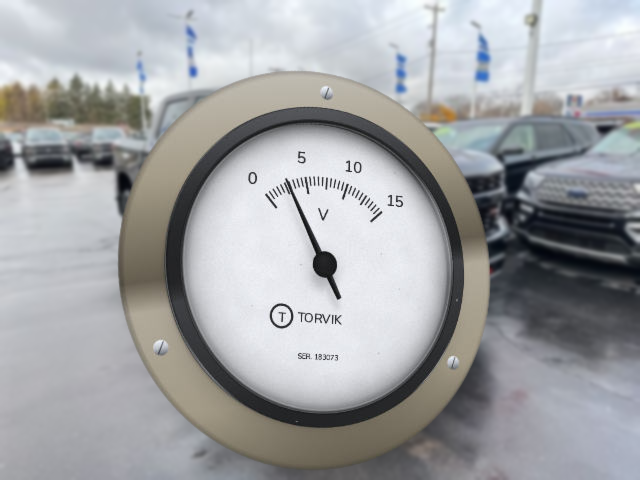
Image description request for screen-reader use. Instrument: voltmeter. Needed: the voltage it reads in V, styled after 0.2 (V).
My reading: 2.5 (V)
